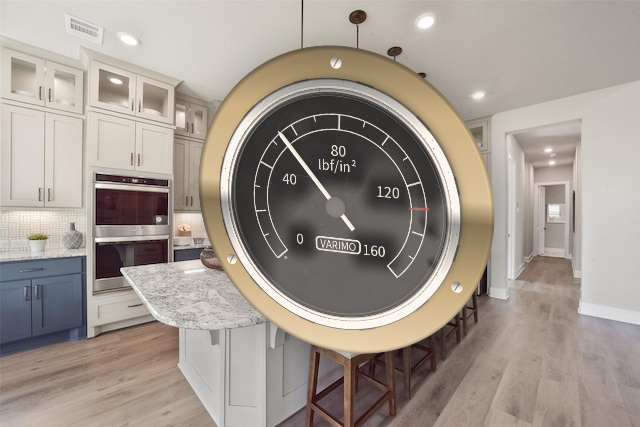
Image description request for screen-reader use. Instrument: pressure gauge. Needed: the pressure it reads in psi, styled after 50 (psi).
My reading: 55 (psi)
